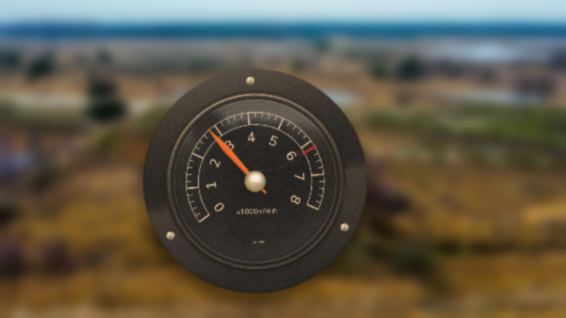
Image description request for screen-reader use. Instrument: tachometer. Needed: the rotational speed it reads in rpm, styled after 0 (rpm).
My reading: 2800 (rpm)
